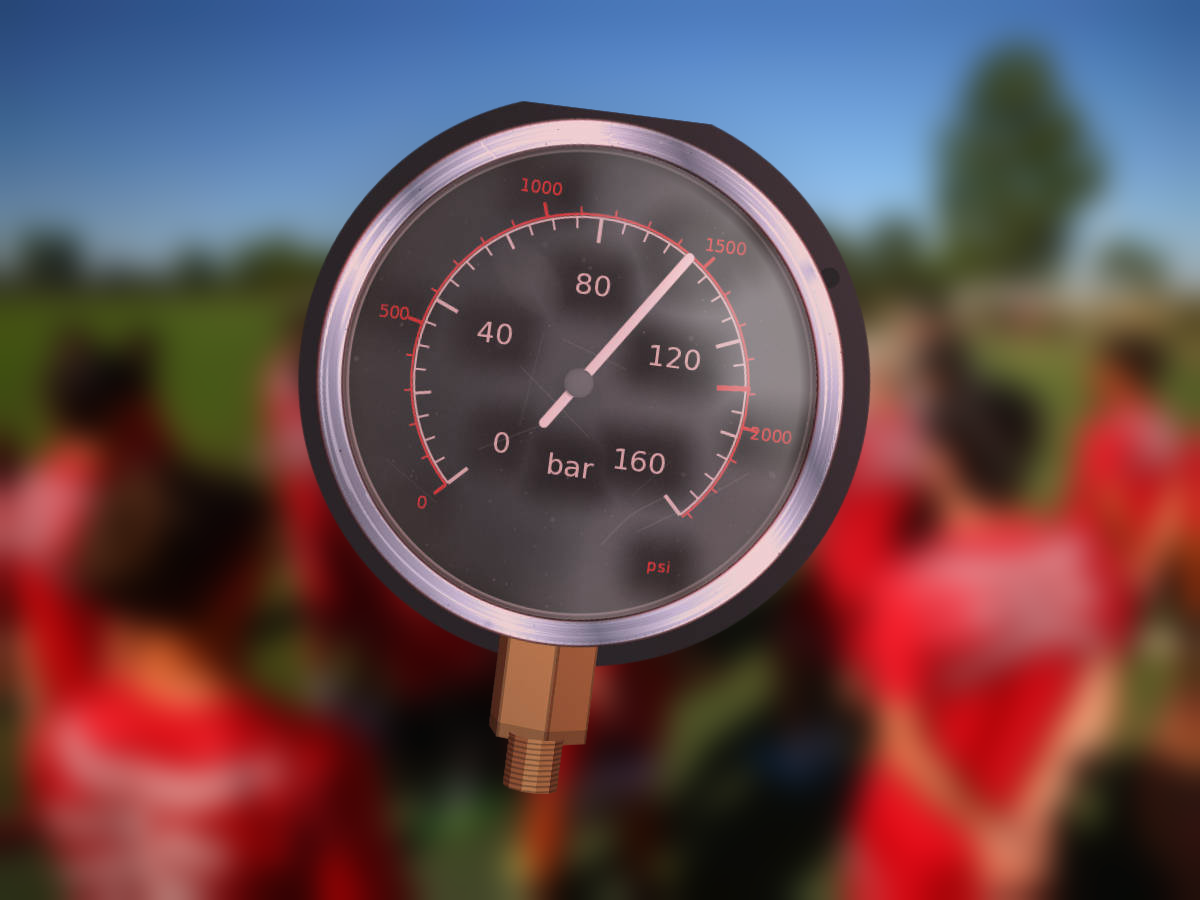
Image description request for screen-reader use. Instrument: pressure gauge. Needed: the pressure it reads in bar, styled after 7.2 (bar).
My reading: 100 (bar)
